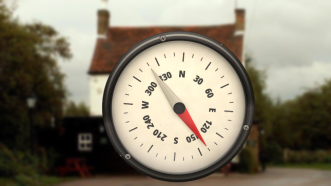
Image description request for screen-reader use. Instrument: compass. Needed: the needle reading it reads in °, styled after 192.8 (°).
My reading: 140 (°)
